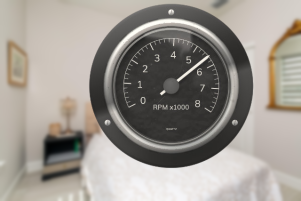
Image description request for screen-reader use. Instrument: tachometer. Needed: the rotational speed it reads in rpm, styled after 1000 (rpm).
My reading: 5600 (rpm)
